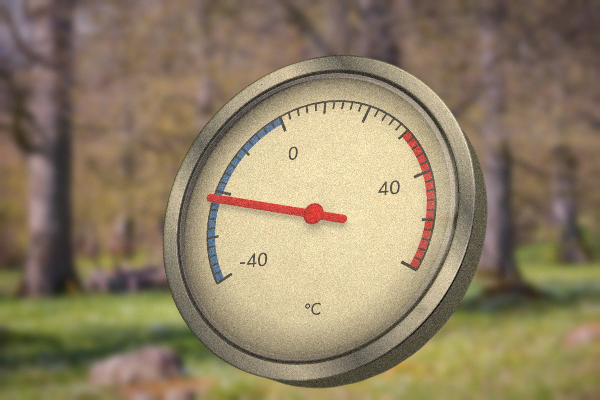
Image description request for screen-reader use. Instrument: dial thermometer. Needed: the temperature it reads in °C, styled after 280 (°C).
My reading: -22 (°C)
